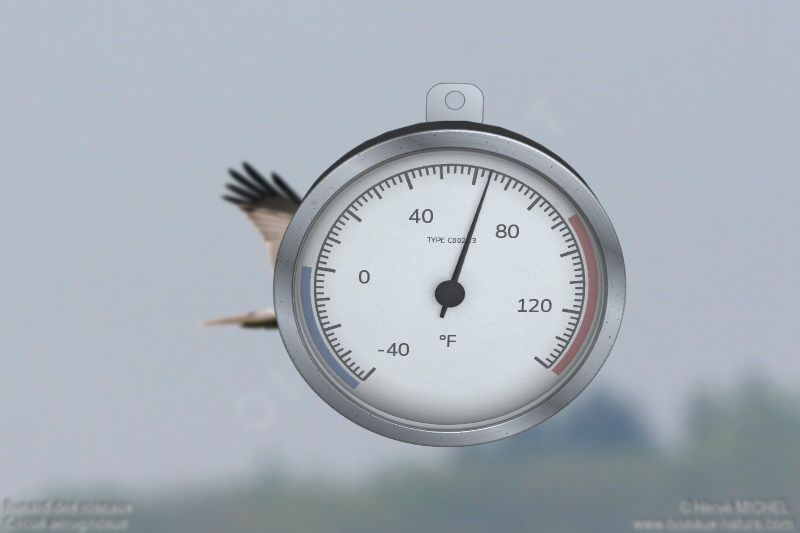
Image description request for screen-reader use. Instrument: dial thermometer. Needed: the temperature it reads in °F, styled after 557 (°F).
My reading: 64 (°F)
